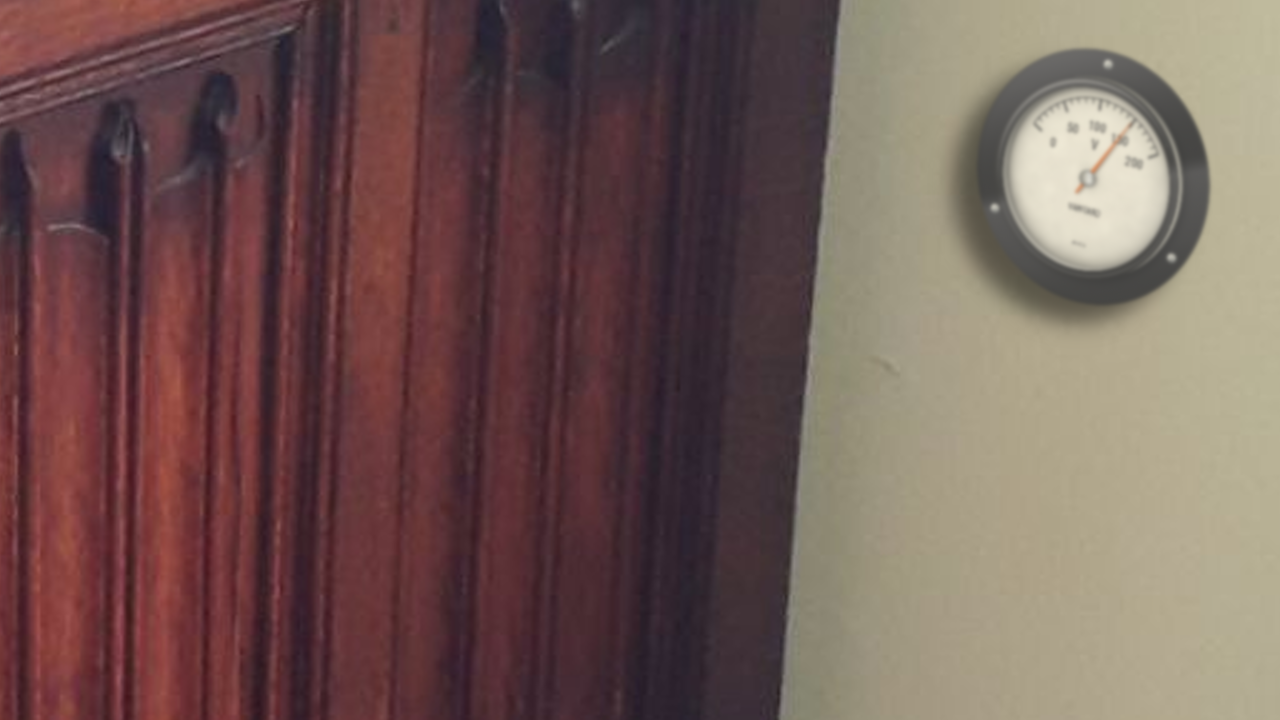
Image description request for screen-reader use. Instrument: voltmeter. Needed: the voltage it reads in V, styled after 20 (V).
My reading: 150 (V)
